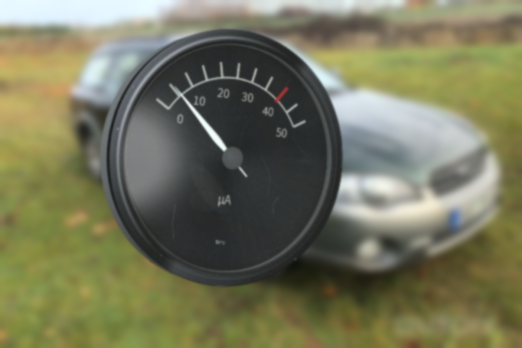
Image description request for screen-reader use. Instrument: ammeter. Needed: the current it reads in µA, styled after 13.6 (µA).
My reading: 5 (µA)
